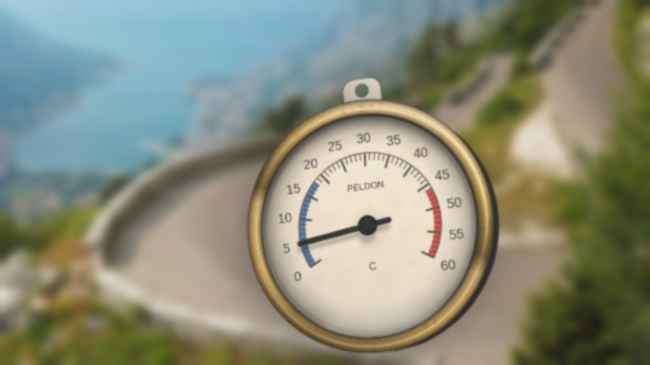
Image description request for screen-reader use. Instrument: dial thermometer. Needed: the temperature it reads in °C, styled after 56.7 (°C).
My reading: 5 (°C)
